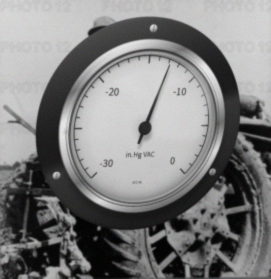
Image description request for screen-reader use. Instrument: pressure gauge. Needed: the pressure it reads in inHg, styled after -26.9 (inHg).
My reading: -13 (inHg)
